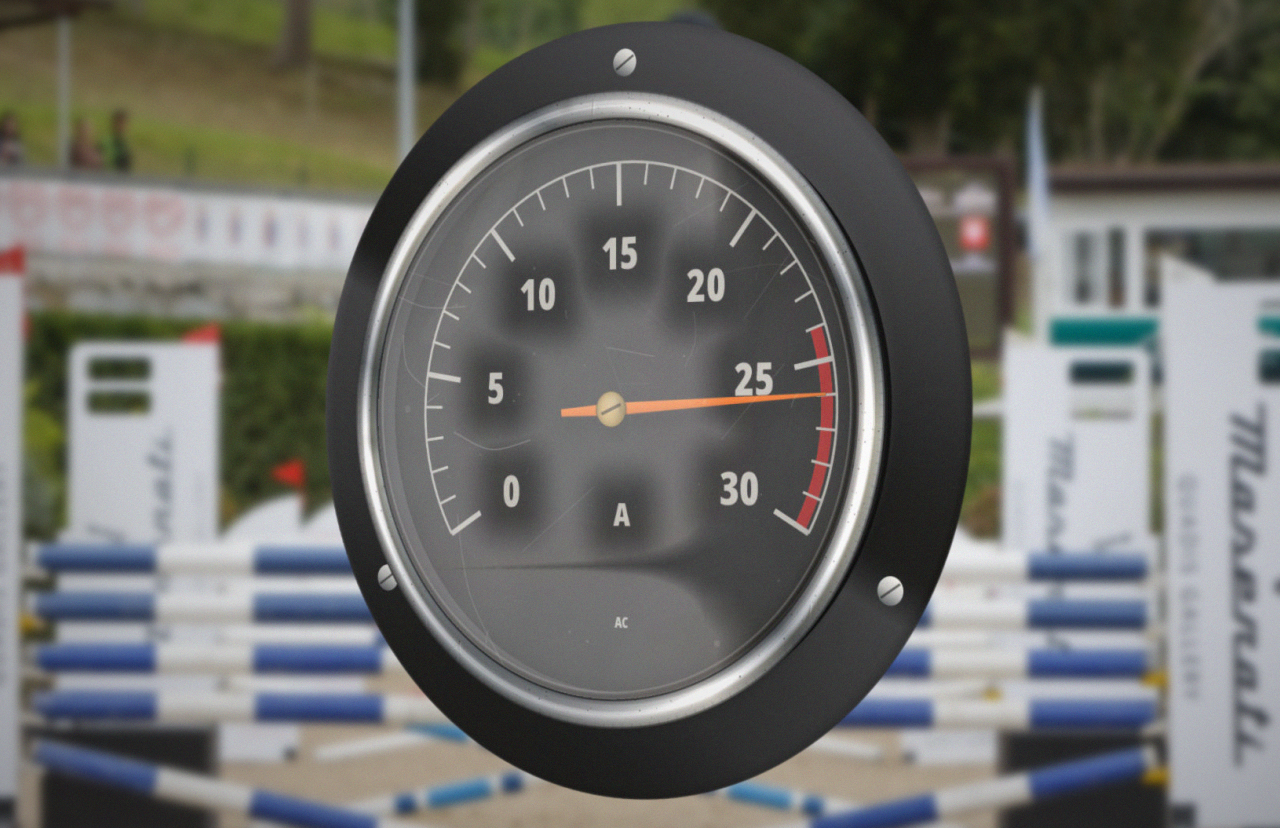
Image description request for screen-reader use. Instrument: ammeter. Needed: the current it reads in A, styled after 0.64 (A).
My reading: 26 (A)
